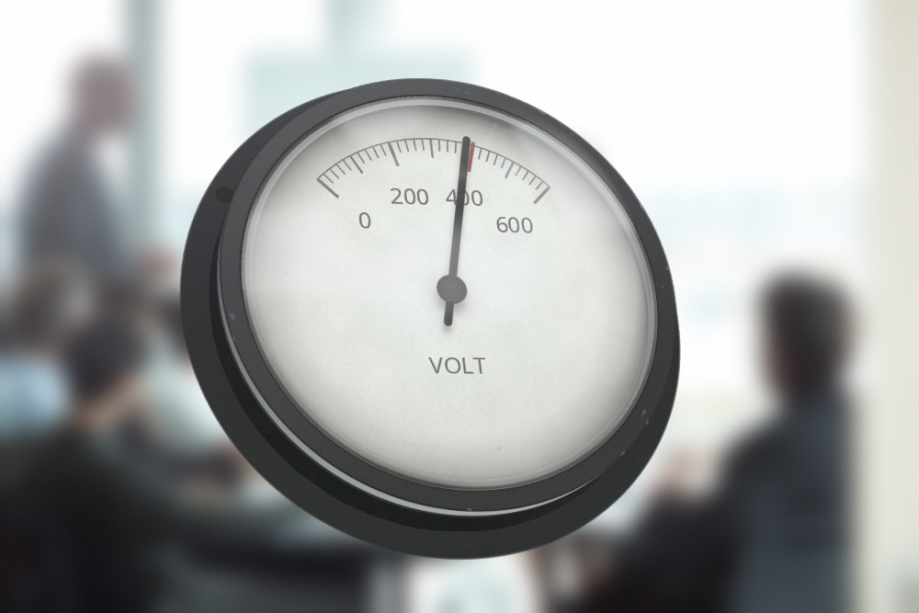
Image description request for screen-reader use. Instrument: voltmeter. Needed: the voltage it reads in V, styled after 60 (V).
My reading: 380 (V)
